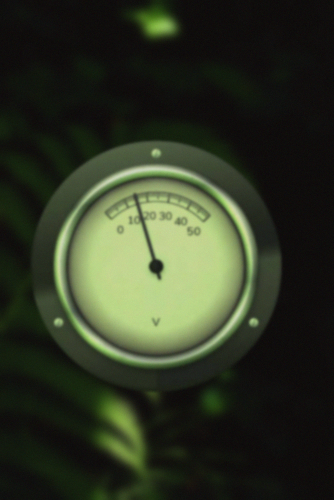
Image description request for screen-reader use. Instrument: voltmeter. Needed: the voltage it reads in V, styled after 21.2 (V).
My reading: 15 (V)
